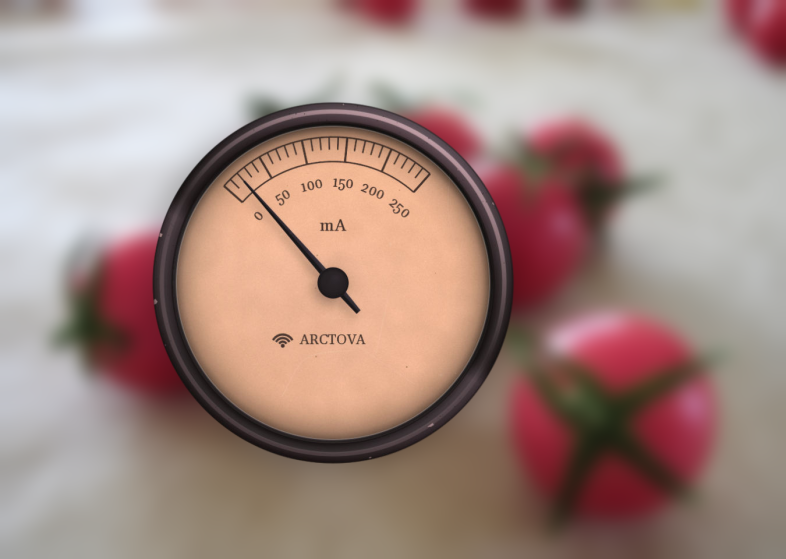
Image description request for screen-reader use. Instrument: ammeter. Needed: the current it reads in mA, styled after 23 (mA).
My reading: 20 (mA)
